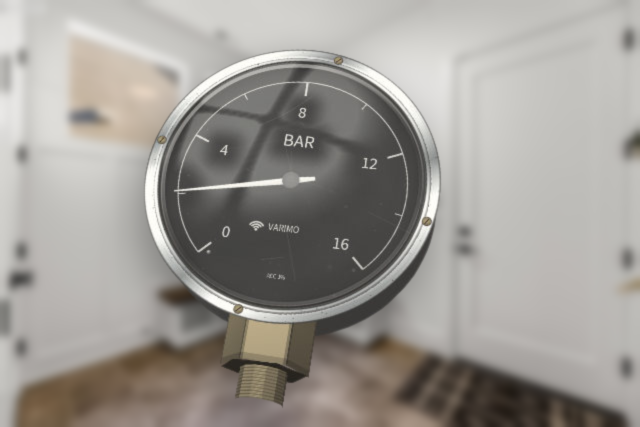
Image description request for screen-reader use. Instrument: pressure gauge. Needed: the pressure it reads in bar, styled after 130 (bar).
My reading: 2 (bar)
